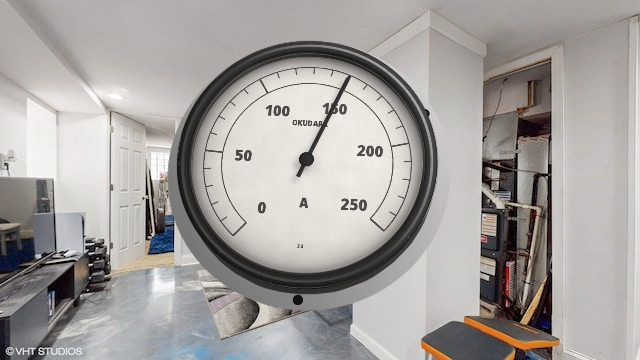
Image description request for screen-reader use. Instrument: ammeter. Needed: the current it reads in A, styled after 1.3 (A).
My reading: 150 (A)
